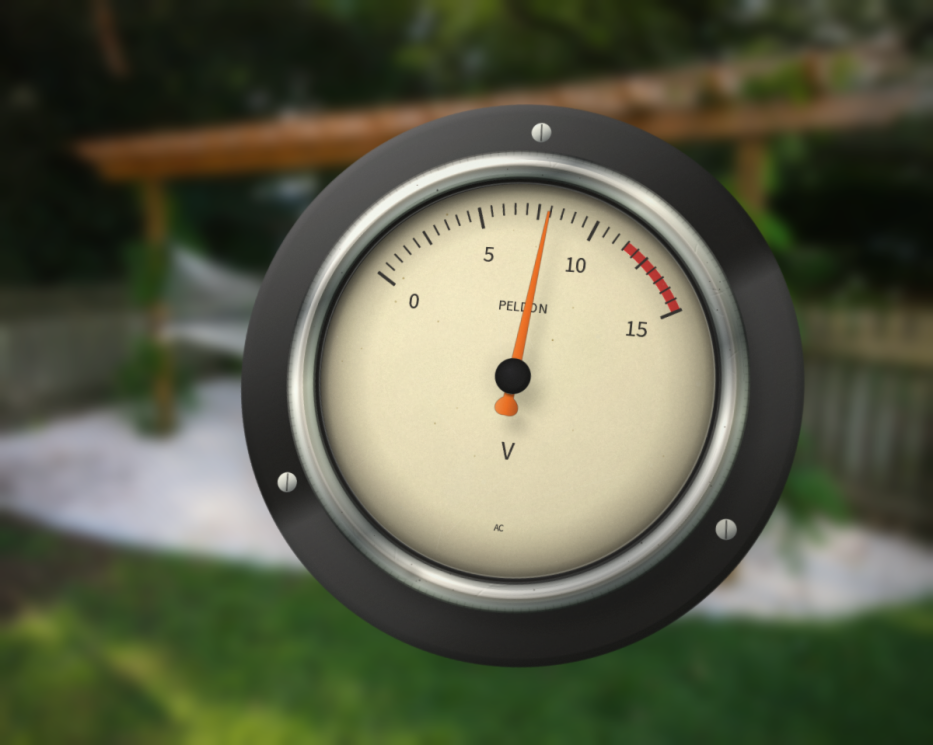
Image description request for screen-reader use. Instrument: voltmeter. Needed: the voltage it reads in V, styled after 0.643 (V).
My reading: 8 (V)
